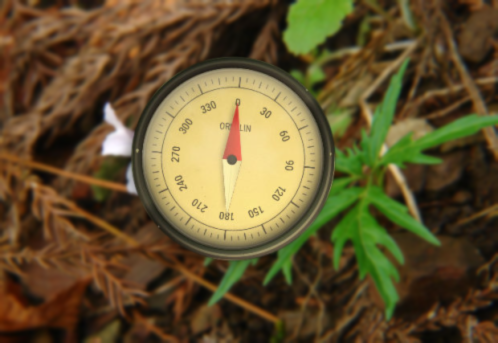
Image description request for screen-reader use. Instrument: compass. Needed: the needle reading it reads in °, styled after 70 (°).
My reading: 0 (°)
